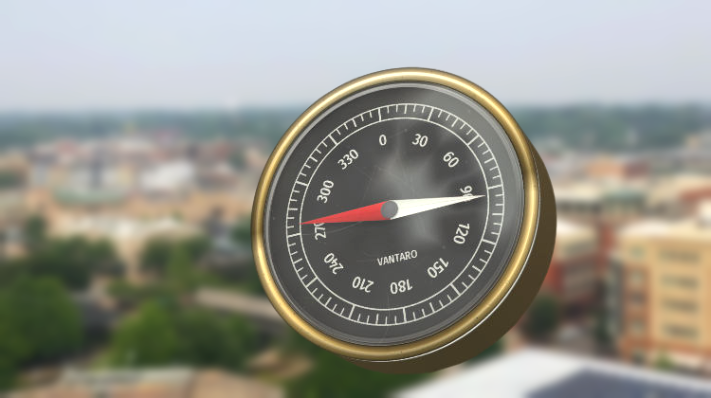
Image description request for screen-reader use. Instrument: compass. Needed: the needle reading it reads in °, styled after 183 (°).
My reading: 275 (°)
